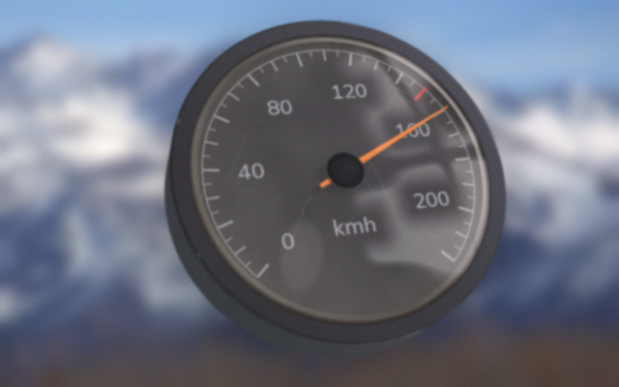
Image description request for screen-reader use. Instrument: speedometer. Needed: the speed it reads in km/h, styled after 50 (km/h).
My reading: 160 (km/h)
